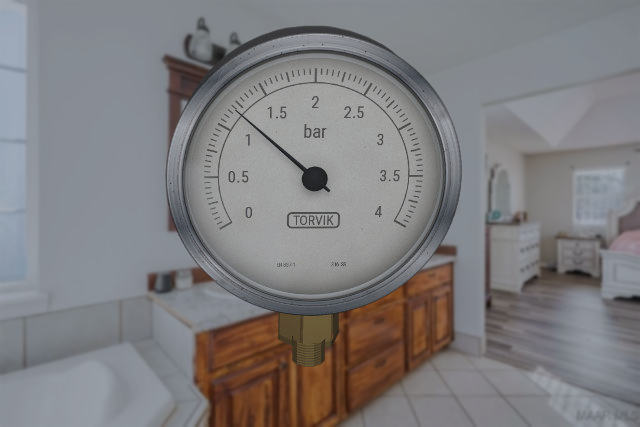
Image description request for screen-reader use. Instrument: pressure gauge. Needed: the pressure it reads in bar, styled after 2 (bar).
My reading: 1.2 (bar)
